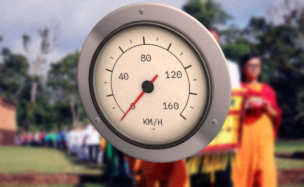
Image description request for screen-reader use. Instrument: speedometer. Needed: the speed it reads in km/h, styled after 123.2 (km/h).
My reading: 0 (km/h)
